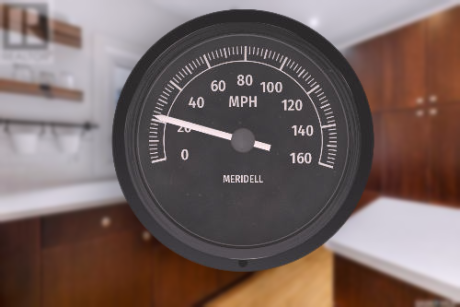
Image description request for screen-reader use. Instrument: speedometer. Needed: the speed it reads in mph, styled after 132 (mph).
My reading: 22 (mph)
